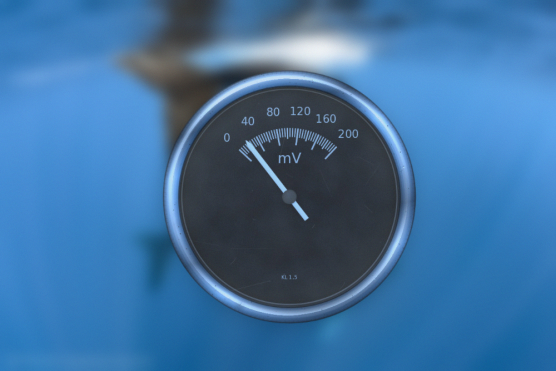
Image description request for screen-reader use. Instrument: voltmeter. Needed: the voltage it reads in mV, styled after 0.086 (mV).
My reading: 20 (mV)
